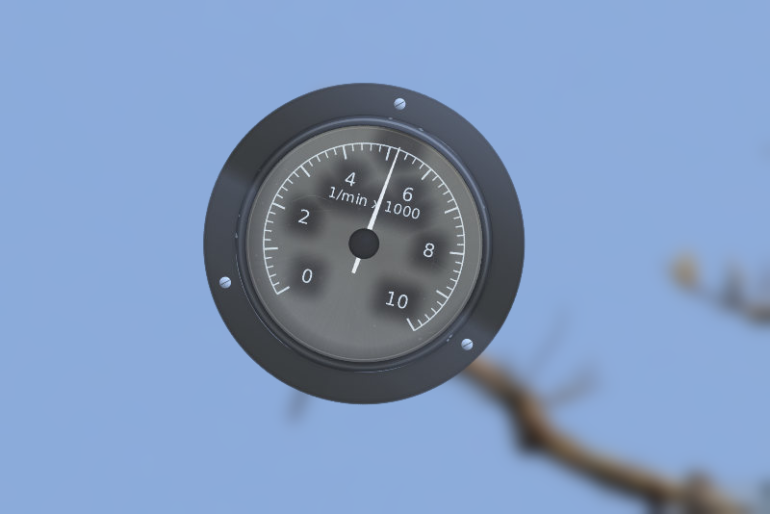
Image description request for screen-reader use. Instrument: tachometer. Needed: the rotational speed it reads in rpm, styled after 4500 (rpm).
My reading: 5200 (rpm)
